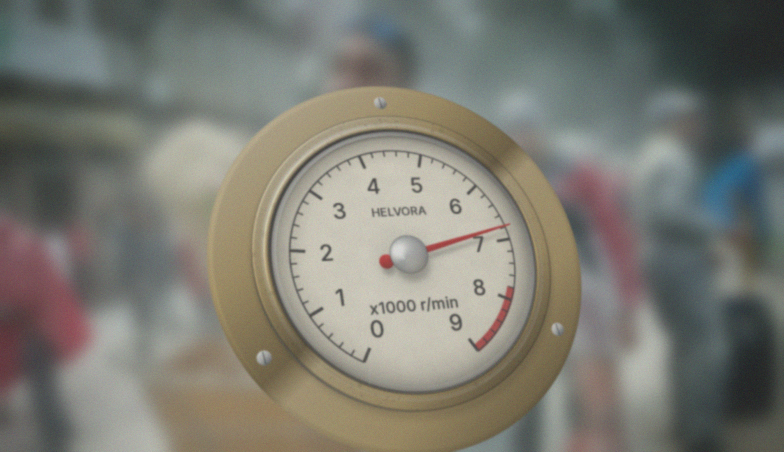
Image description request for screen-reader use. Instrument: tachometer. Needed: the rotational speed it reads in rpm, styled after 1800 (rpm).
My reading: 6800 (rpm)
